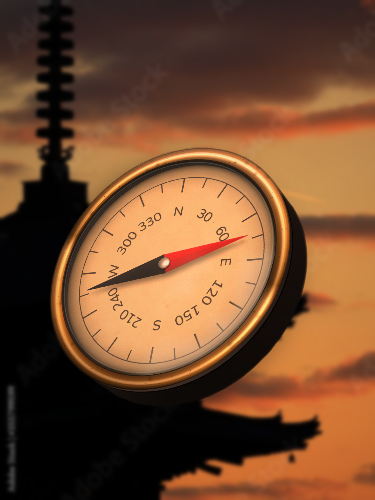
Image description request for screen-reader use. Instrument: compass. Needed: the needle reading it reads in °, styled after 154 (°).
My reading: 75 (°)
